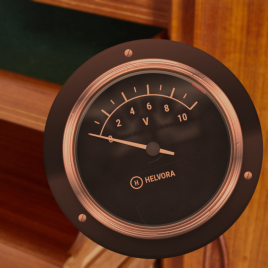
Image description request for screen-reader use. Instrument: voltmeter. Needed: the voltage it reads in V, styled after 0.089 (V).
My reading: 0 (V)
